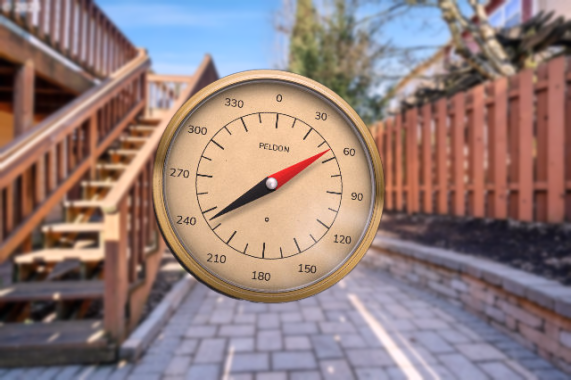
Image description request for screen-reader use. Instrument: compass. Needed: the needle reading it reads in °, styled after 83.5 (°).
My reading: 52.5 (°)
